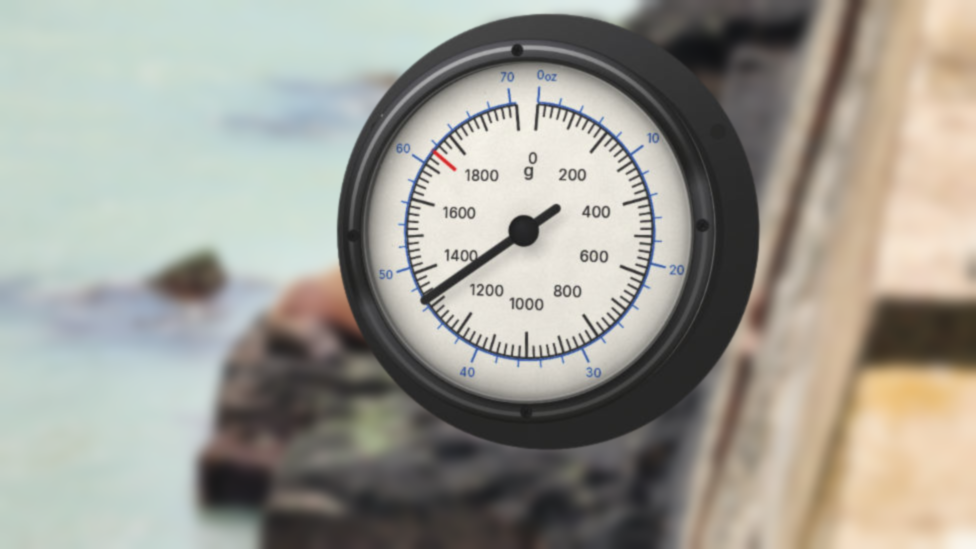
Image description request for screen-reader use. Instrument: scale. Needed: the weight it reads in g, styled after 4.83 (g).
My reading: 1320 (g)
